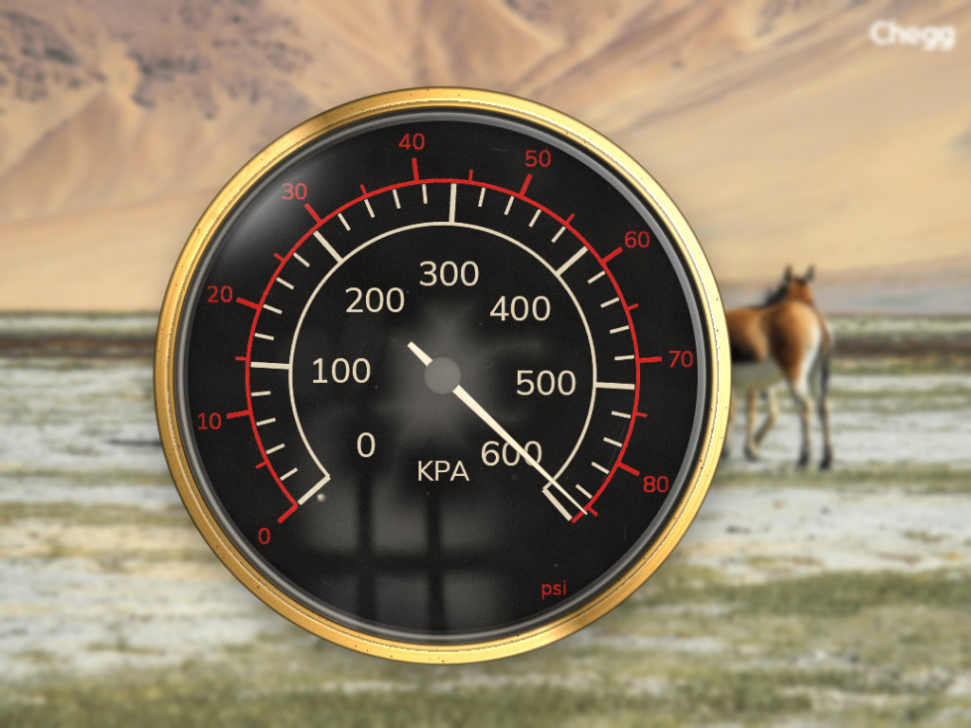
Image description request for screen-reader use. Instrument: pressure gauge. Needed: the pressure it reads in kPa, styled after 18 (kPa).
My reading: 590 (kPa)
